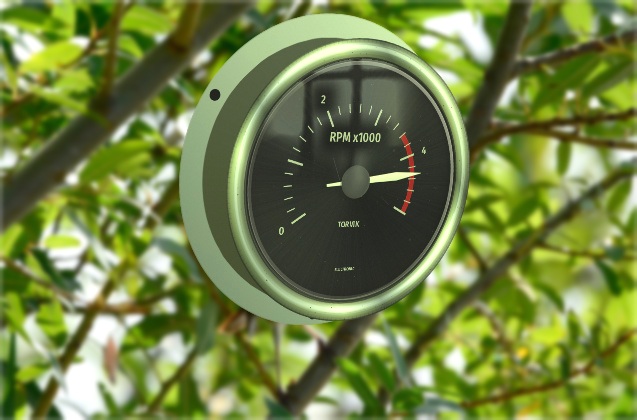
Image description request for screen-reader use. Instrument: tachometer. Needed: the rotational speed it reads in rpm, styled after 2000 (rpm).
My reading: 4300 (rpm)
